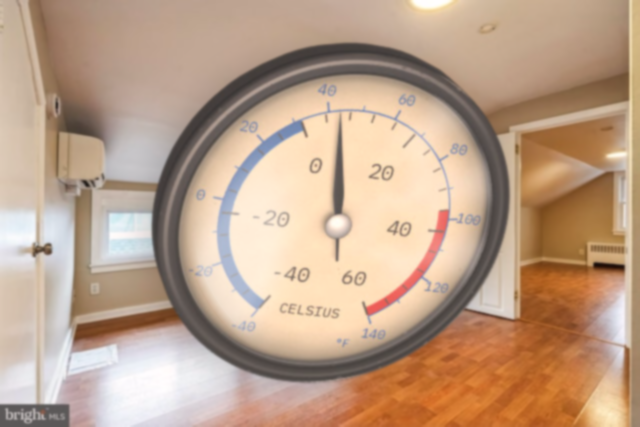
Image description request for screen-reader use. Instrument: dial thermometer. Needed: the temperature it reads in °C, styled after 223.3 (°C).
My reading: 6 (°C)
